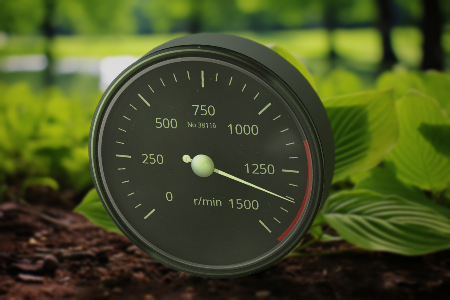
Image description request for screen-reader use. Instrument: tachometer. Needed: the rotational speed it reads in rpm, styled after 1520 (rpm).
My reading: 1350 (rpm)
